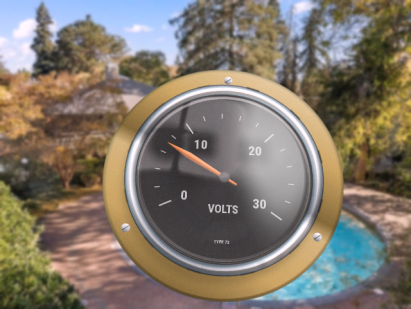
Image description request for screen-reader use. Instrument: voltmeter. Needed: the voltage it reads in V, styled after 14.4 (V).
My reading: 7 (V)
